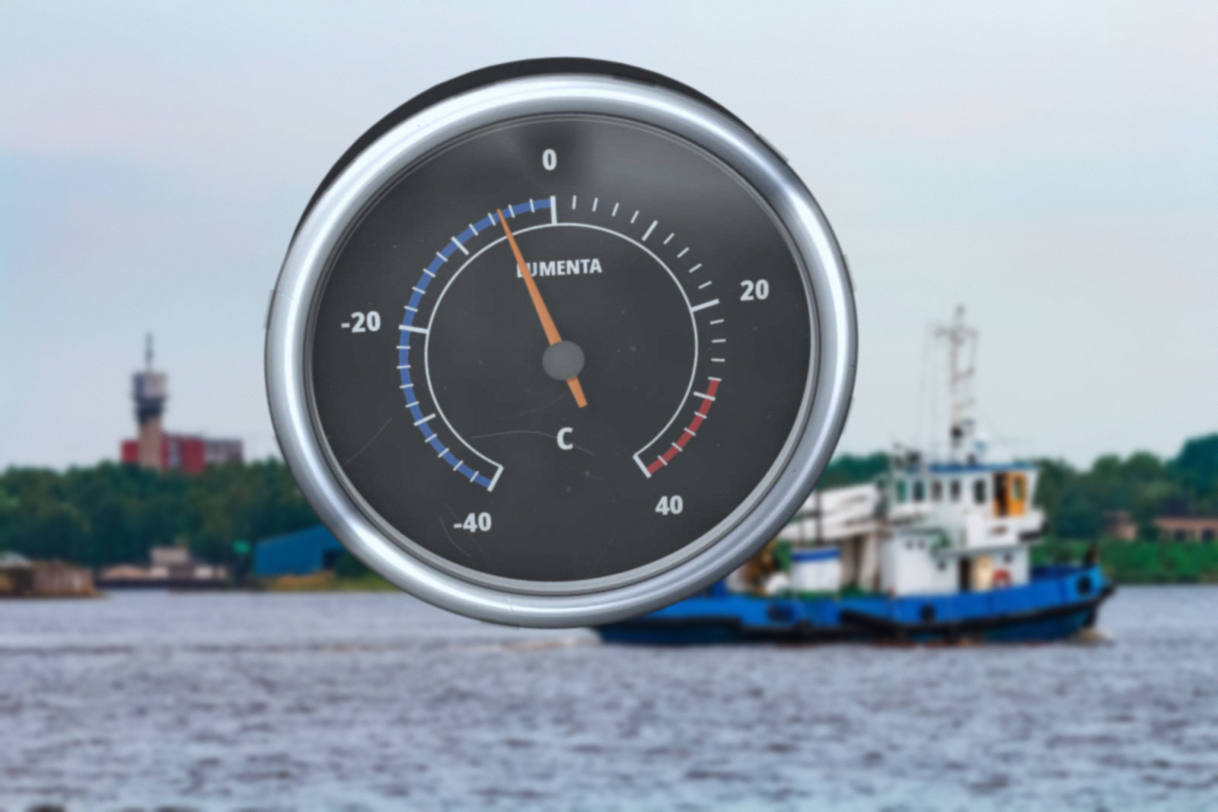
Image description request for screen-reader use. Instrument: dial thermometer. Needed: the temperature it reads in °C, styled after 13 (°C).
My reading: -5 (°C)
